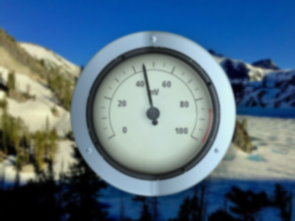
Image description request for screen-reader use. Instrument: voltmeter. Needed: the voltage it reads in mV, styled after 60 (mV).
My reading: 45 (mV)
